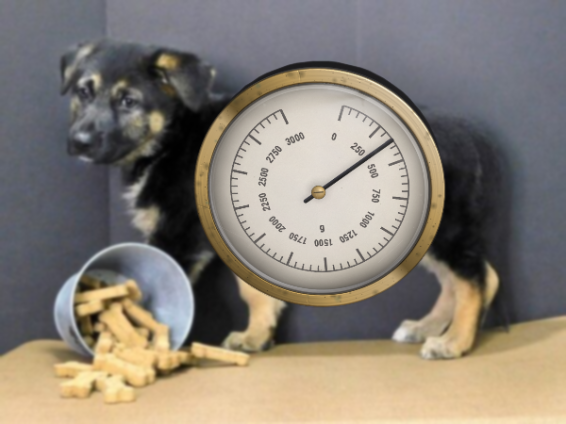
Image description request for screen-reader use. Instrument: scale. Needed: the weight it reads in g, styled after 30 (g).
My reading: 350 (g)
